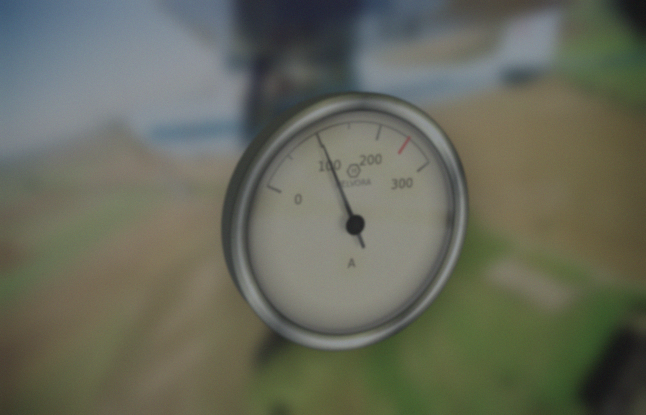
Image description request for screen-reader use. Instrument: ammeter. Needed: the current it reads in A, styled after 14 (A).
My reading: 100 (A)
